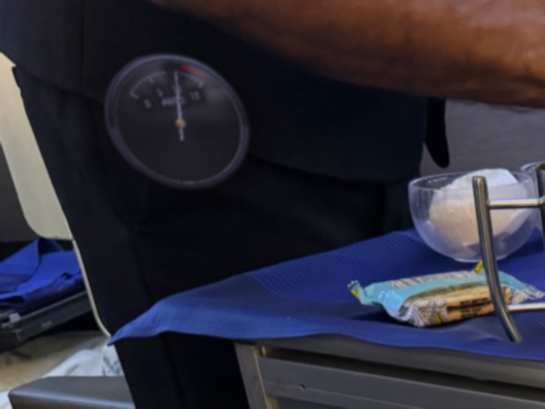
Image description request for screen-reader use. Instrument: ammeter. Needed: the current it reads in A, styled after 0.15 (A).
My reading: 10 (A)
